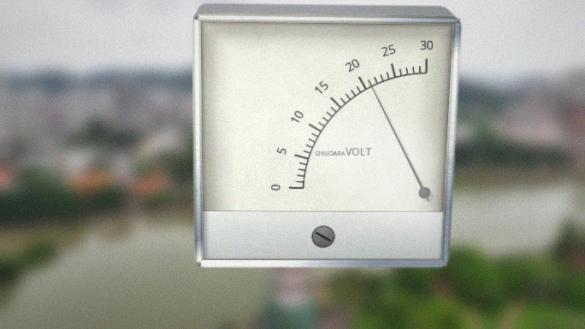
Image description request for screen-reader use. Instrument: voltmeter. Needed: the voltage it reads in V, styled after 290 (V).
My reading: 21 (V)
